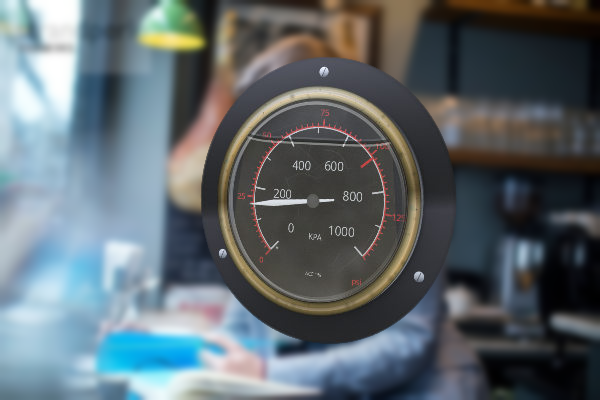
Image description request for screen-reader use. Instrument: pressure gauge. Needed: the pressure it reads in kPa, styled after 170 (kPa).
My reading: 150 (kPa)
